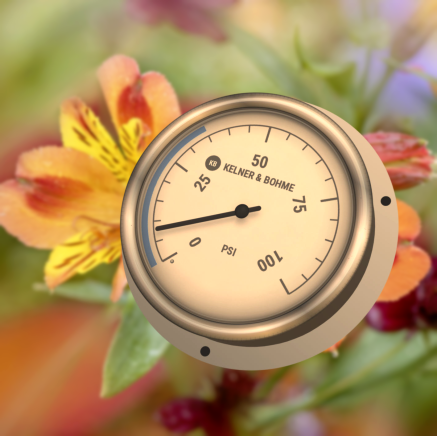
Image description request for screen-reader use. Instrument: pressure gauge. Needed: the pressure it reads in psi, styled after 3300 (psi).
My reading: 7.5 (psi)
